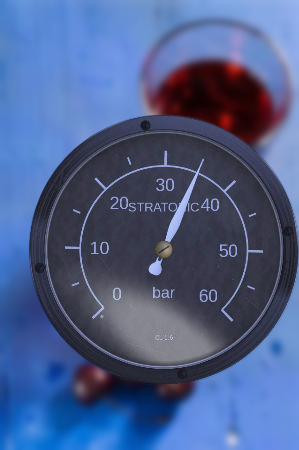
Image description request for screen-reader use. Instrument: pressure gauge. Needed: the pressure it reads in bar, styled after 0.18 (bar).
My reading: 35 (bar)
